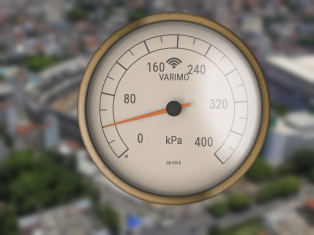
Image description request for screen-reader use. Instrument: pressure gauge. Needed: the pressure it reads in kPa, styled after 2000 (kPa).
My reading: 40 (kPa)
